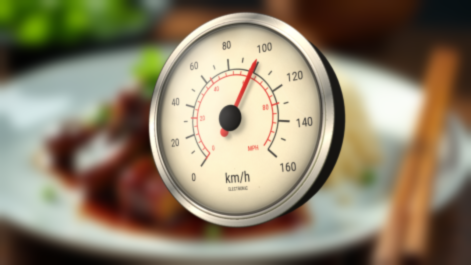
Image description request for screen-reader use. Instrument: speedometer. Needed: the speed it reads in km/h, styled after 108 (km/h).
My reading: 100 (km/h)
